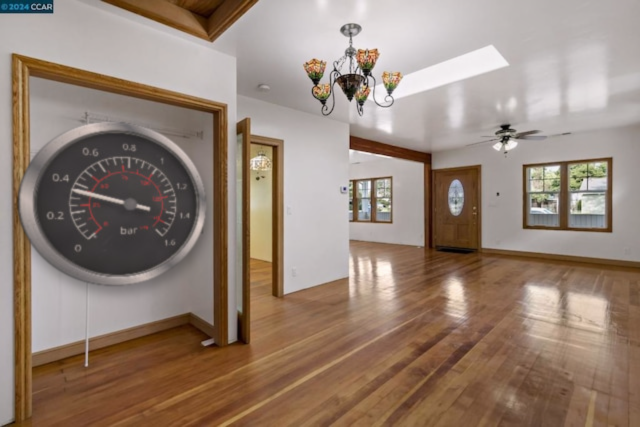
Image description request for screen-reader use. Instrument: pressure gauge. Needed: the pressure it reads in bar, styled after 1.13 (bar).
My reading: 0.35 (bar)
